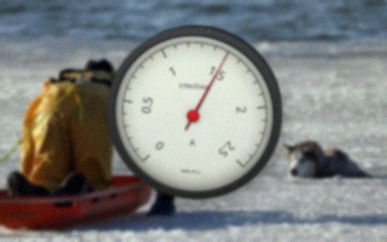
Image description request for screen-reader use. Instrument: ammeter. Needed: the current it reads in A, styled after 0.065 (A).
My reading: 1.5 (A)
